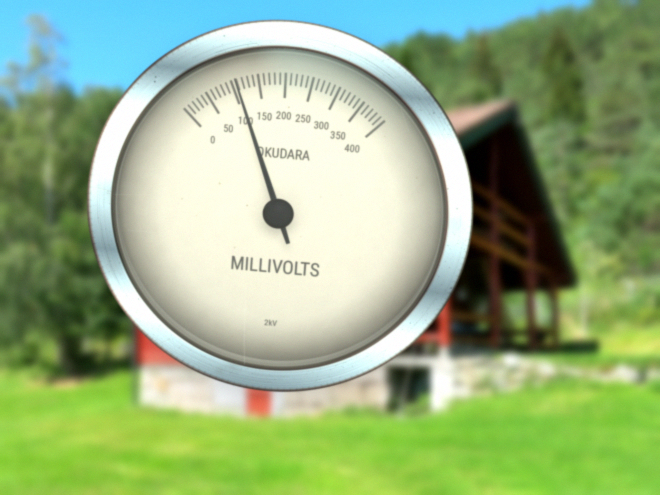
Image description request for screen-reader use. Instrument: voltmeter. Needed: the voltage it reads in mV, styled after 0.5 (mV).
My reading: 110 (mV)
